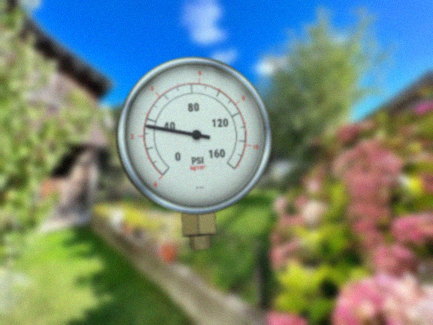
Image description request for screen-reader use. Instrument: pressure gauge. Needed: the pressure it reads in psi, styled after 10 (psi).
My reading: 35 (psi)
